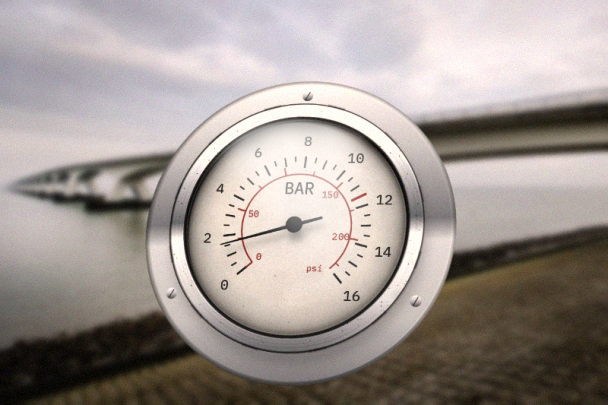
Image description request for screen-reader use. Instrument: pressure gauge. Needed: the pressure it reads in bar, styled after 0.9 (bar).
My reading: 1.5 (bar)
